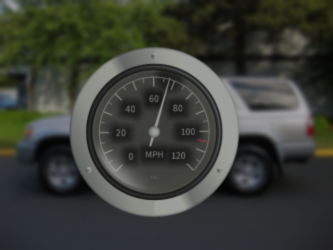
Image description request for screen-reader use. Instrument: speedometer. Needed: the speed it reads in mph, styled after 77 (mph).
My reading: 67.5 (mph)
